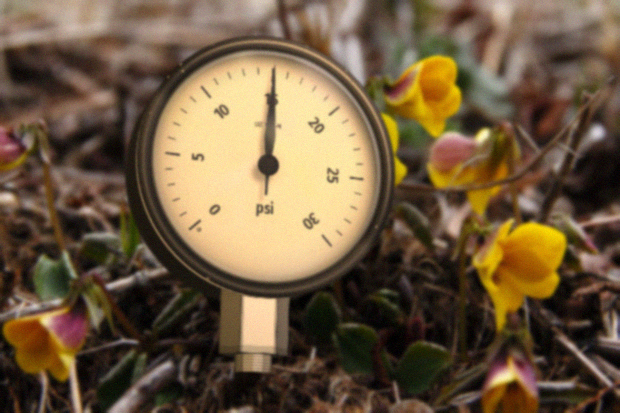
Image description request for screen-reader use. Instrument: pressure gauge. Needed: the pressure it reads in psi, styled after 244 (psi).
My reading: 15 (psi)
